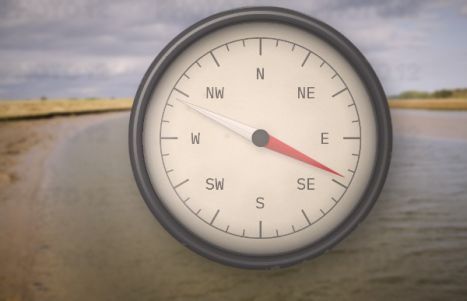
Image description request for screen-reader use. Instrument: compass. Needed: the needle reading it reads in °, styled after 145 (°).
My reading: 115 (°)
